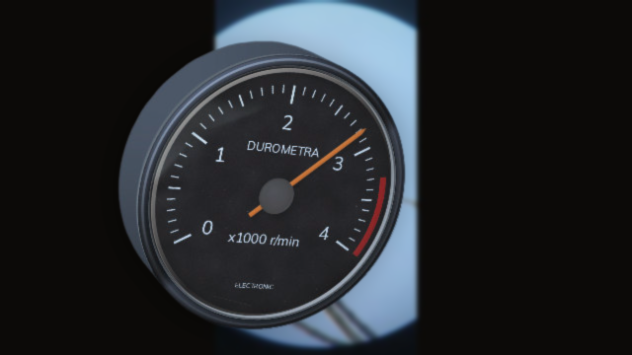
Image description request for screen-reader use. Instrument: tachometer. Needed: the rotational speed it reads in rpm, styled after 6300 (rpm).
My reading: 2800 (rpm)
